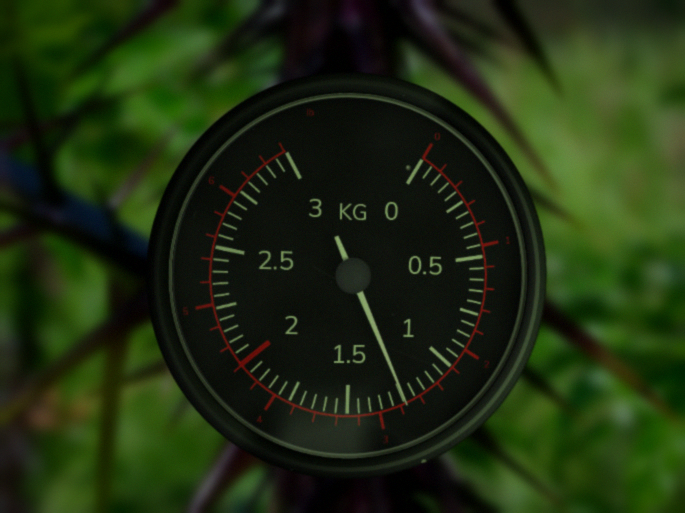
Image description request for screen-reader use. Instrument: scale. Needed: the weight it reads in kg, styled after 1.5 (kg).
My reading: 1.25 (kg)
